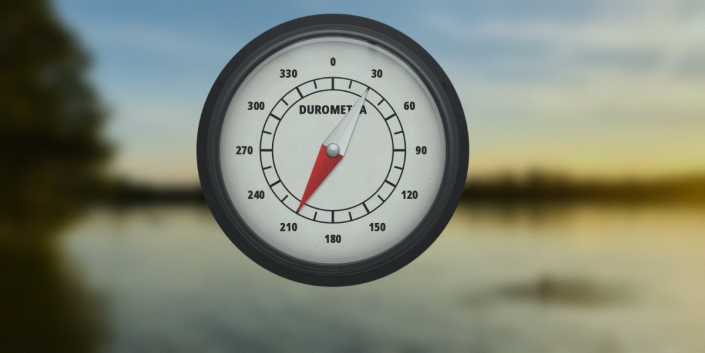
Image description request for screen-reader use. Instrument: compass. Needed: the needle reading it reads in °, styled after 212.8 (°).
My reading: 210 (°)
